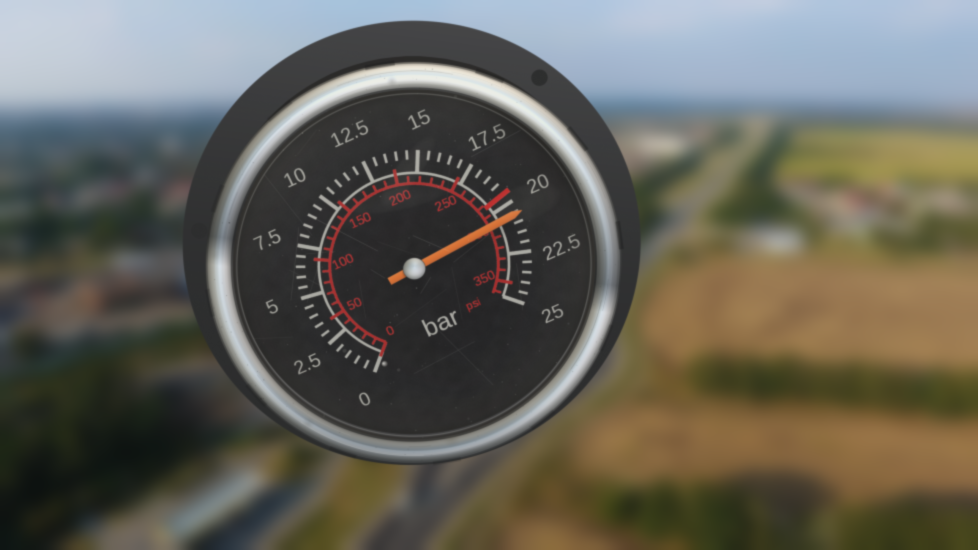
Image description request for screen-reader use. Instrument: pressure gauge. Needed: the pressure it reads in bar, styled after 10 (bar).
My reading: 20.5 (bar)
